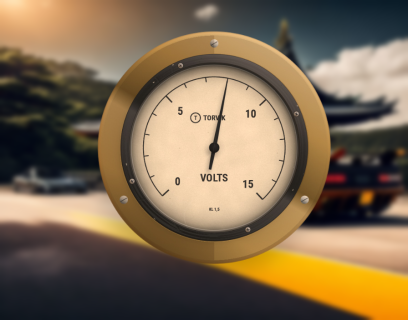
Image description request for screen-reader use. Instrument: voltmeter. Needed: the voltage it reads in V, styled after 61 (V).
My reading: 8 (V)
